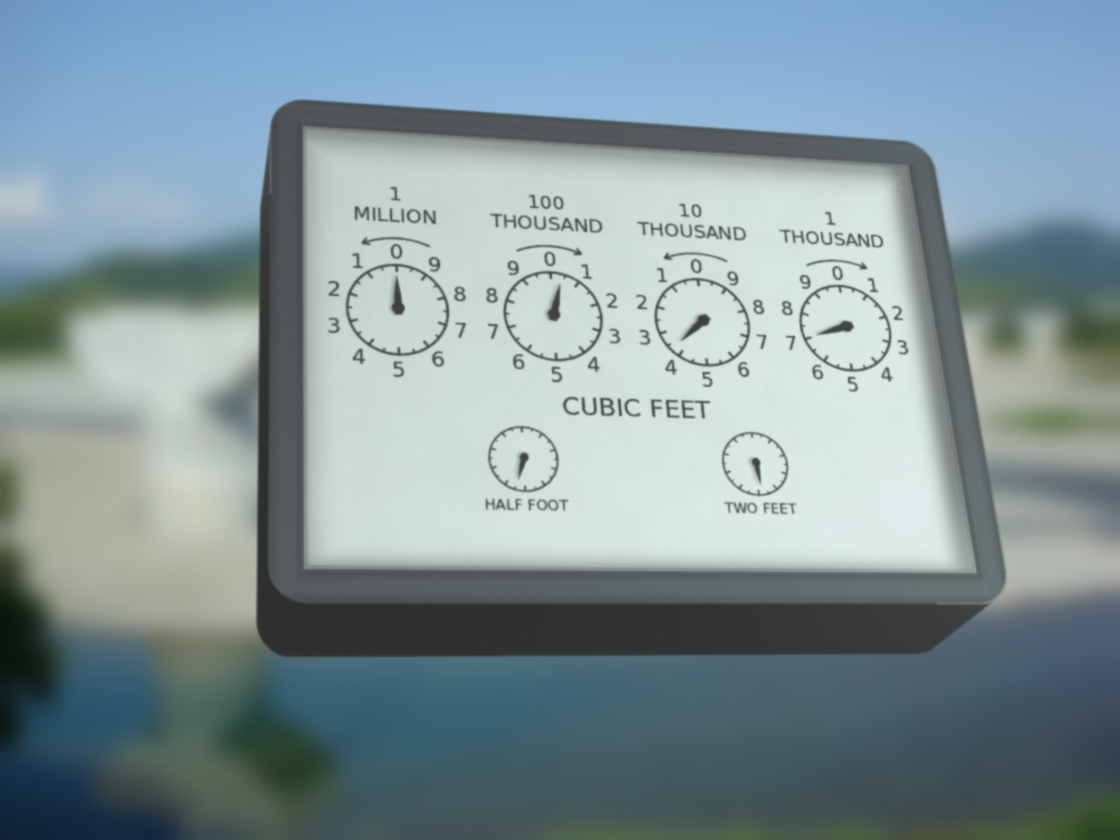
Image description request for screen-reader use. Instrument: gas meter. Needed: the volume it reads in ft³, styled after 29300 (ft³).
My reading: 3700 (ft³)
